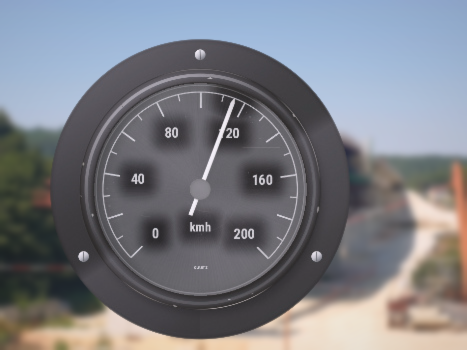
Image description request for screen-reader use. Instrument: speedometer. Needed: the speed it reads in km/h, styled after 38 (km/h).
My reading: 115 (km/h)
